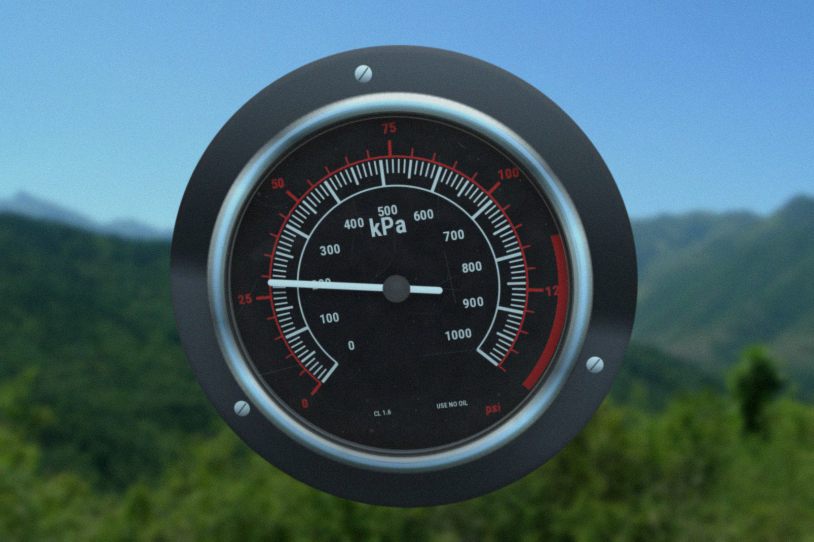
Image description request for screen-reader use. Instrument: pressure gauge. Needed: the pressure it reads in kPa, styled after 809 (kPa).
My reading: 200 (kPa)
